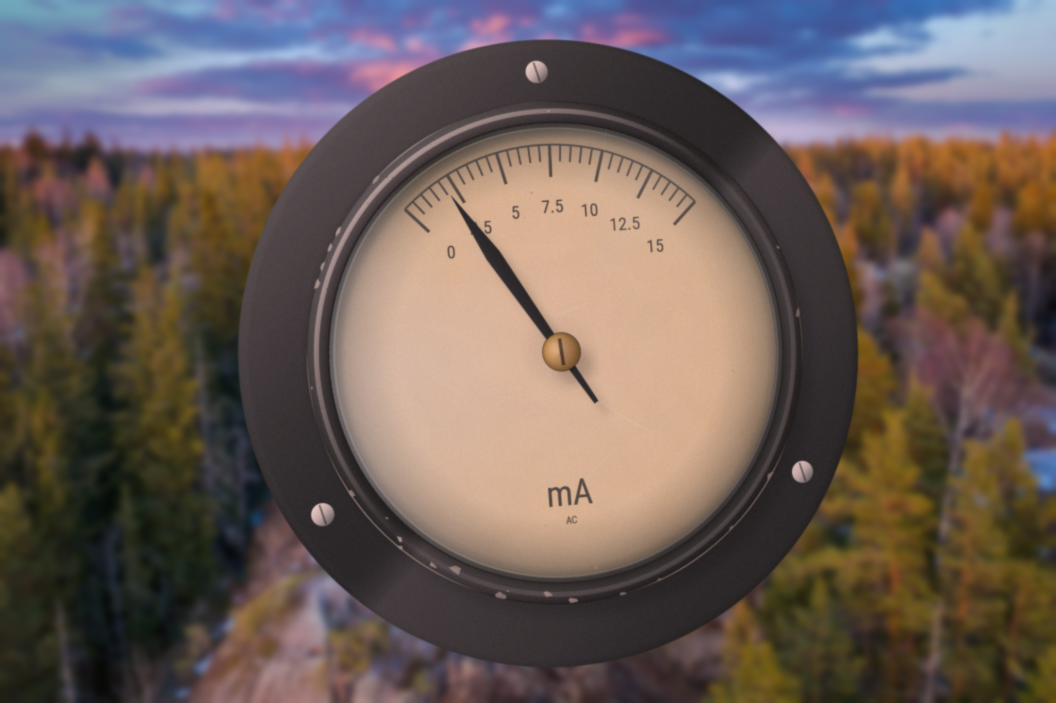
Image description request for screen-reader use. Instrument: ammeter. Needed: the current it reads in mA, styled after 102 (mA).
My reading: 2 (mA)
